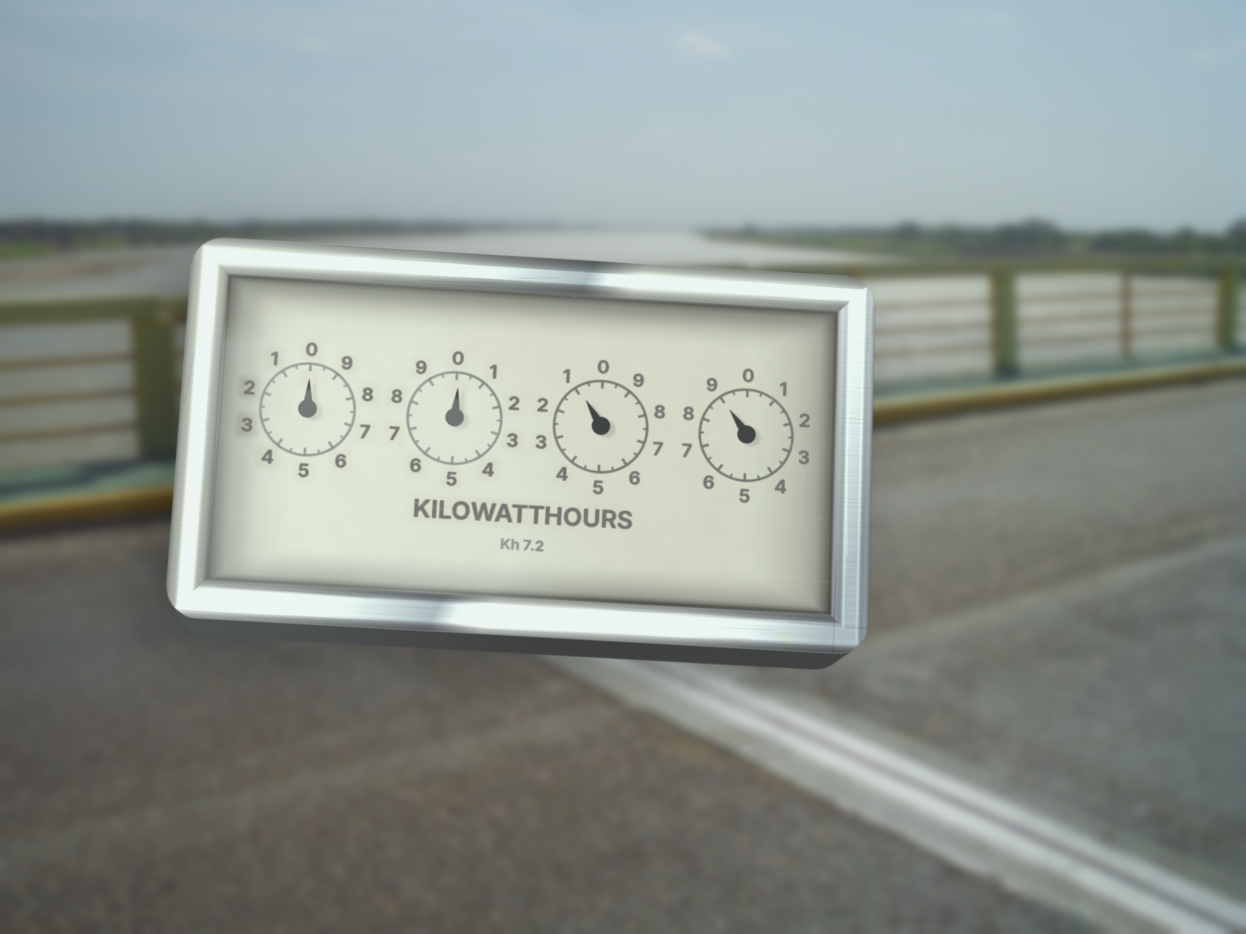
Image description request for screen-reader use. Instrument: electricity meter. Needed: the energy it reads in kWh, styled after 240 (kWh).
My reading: 9 (kWh)
